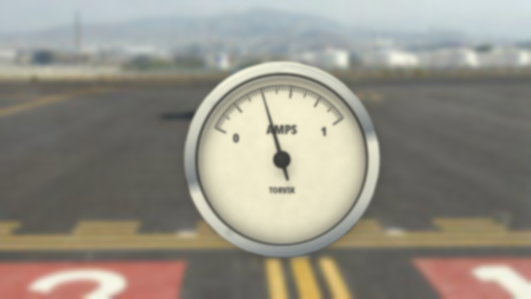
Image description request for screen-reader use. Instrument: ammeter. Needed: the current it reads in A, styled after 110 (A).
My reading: 0.4 (A)
